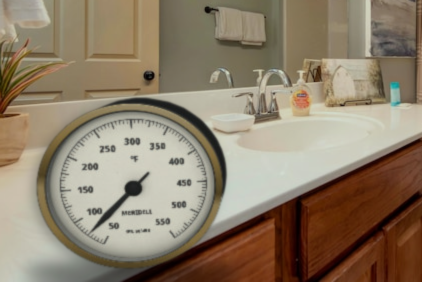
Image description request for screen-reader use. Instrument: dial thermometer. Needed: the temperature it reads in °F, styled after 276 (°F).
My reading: 75 (°F)
